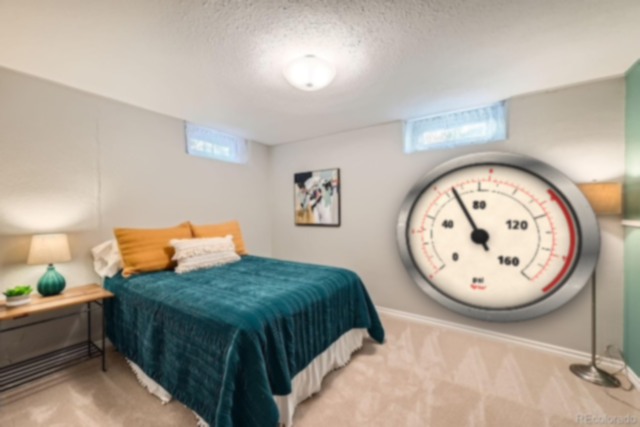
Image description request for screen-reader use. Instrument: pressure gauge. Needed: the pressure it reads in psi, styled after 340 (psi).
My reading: 65 (psi)
